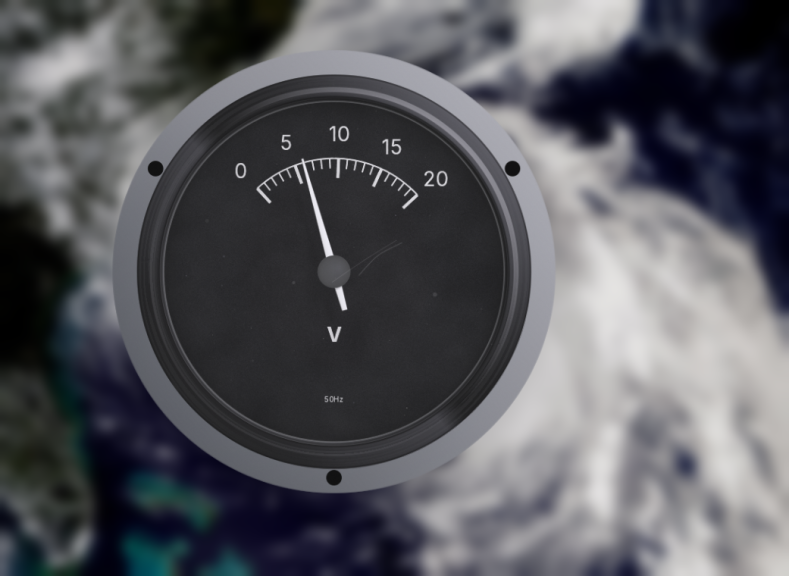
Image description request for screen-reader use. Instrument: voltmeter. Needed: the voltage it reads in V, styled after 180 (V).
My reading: 6 (V)
